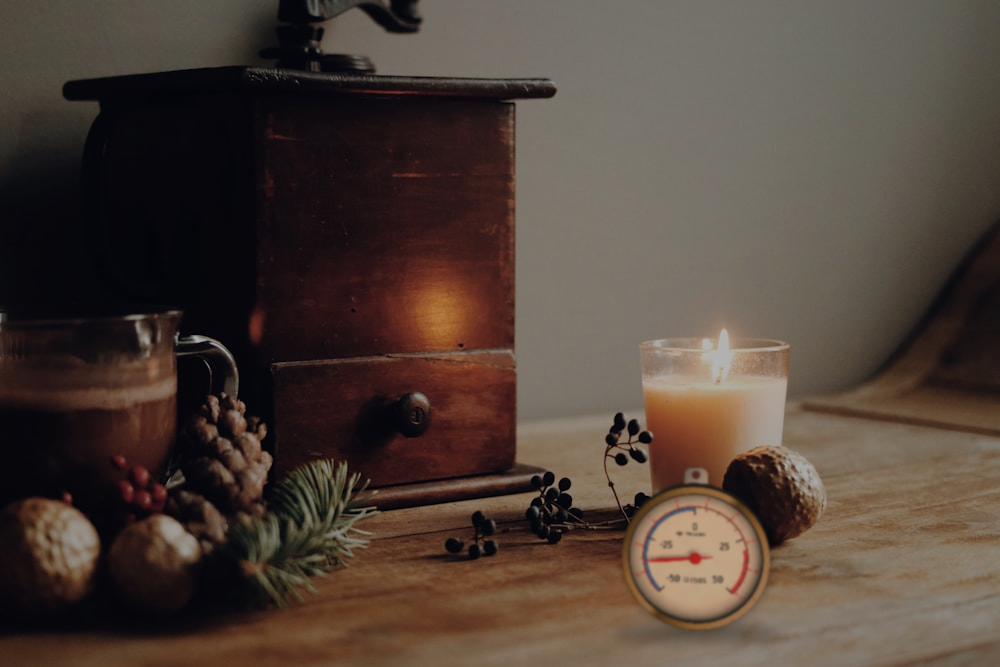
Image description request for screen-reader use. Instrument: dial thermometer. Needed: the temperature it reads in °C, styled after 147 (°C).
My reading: -35 (°C)
